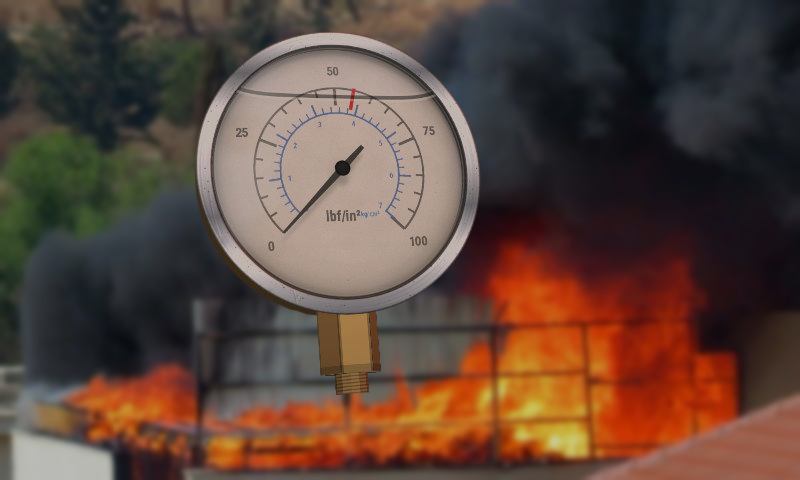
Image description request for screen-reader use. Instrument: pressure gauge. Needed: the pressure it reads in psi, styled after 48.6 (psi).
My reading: 0 (psi)
